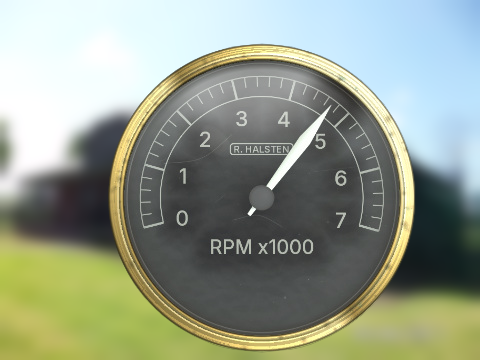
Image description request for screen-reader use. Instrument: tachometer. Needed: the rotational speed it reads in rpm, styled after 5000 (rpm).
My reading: 4700 (rpm)
